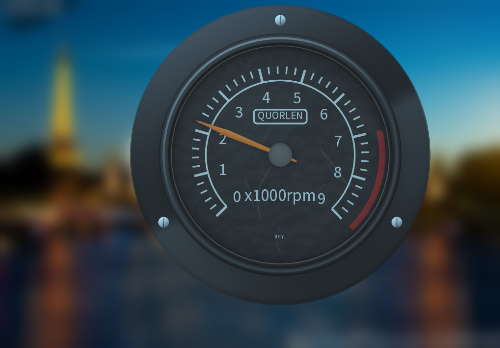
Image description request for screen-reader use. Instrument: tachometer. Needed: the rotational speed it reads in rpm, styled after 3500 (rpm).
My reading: 2200 (rpm)
